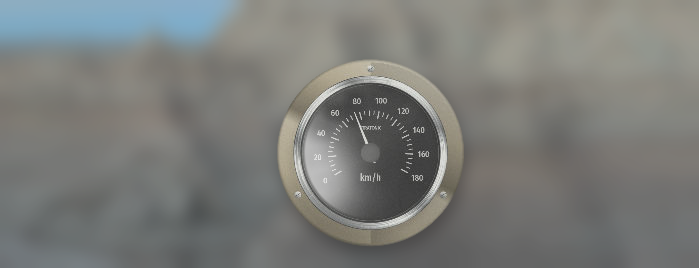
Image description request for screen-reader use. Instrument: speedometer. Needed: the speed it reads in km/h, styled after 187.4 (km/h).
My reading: 75 (km/h)
